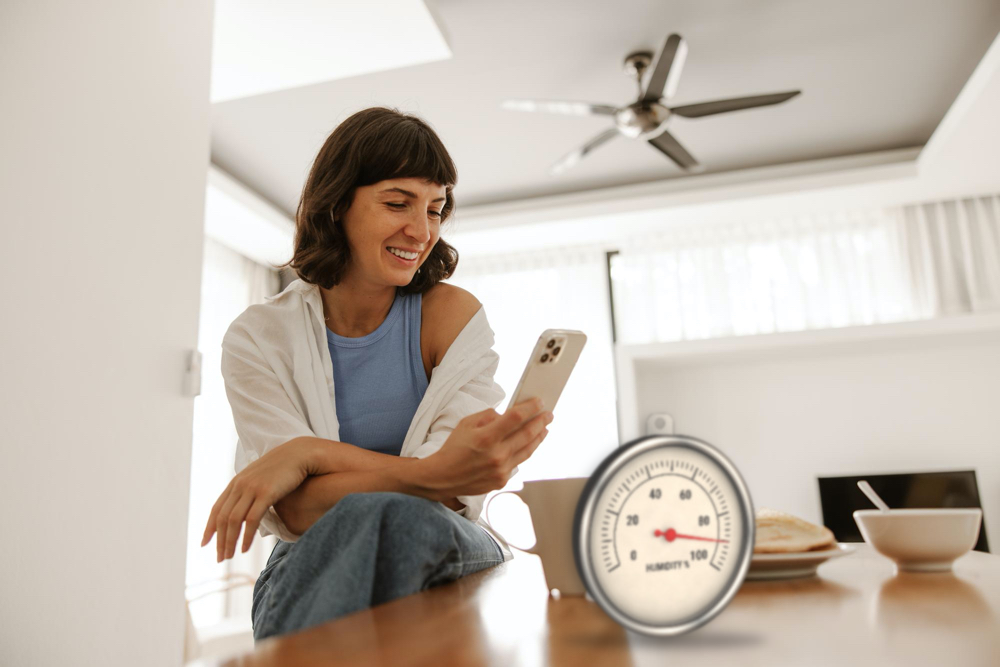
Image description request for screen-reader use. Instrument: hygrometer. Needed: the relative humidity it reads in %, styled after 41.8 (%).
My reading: 90 (%)
